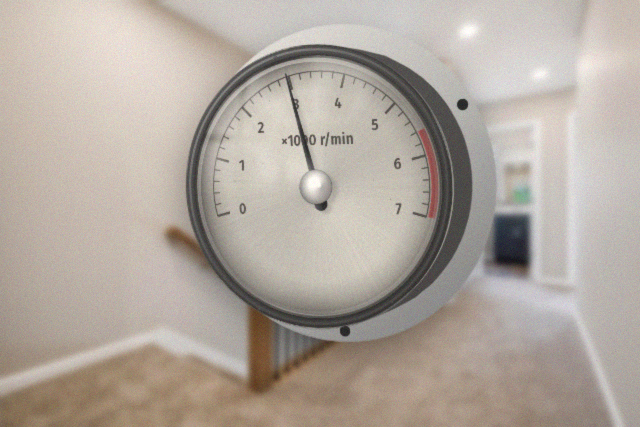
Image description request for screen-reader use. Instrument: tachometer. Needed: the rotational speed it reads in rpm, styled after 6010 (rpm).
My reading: 3000 (rpm)
